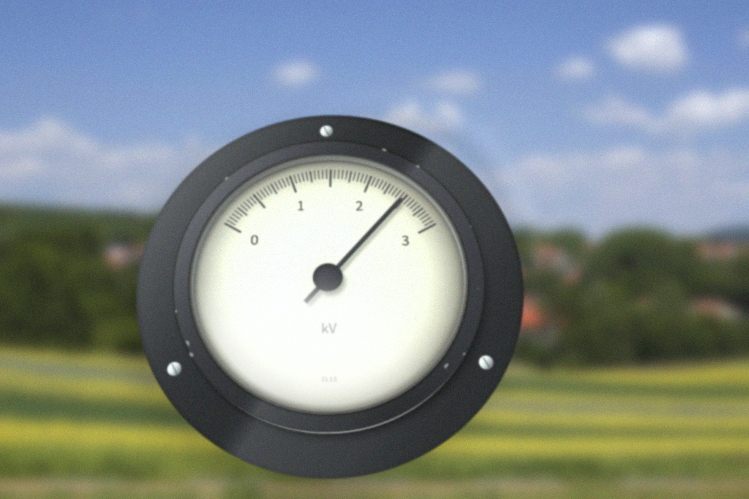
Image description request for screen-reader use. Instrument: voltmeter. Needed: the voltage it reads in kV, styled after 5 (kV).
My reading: 2.5 (kV)
